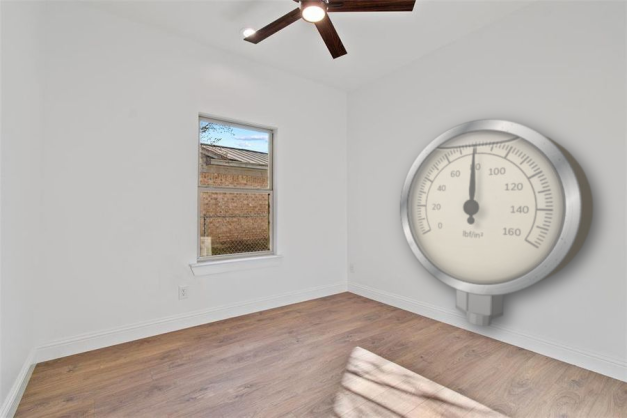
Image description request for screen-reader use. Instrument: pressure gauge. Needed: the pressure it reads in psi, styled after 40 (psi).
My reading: 80 (psi)
